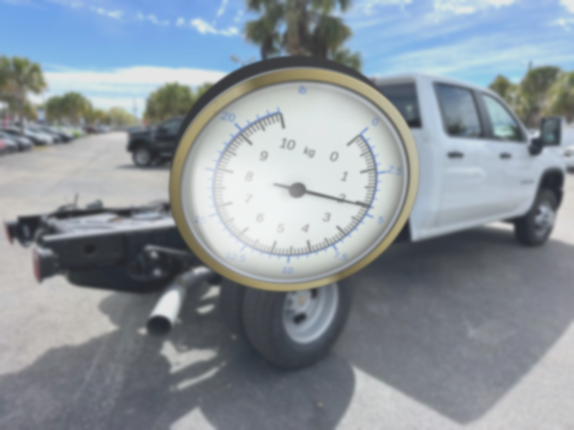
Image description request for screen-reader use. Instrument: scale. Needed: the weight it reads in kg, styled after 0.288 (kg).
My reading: 2 (kg)
